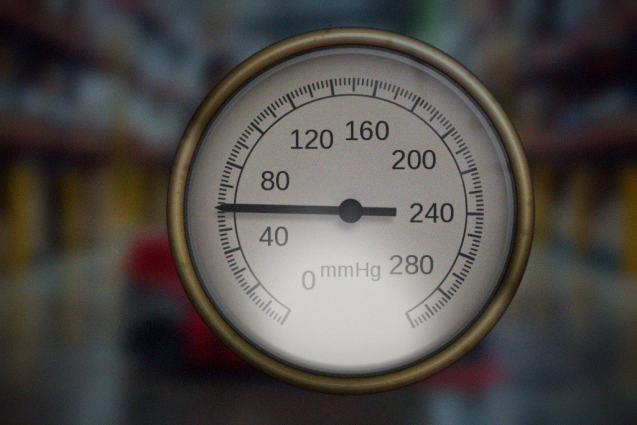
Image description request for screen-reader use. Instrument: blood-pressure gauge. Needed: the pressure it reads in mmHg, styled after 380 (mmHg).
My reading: 60 (mmHg)
